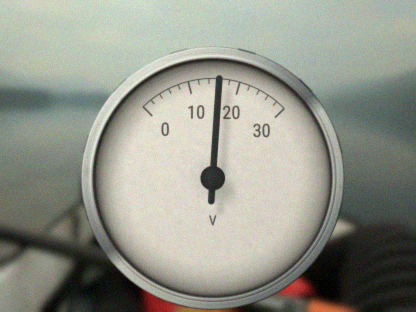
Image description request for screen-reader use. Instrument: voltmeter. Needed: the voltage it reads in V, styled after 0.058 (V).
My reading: 16 (V)
